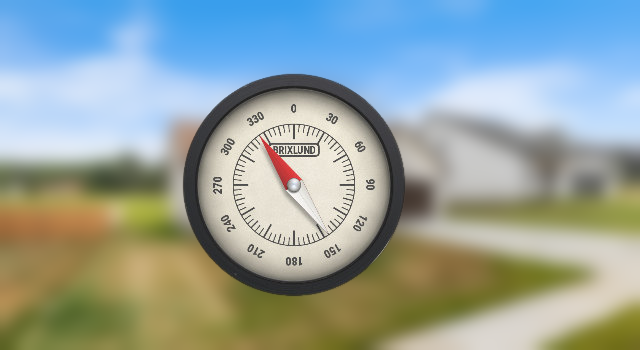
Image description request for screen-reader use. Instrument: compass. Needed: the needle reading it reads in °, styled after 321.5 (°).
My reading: 325 (°)
